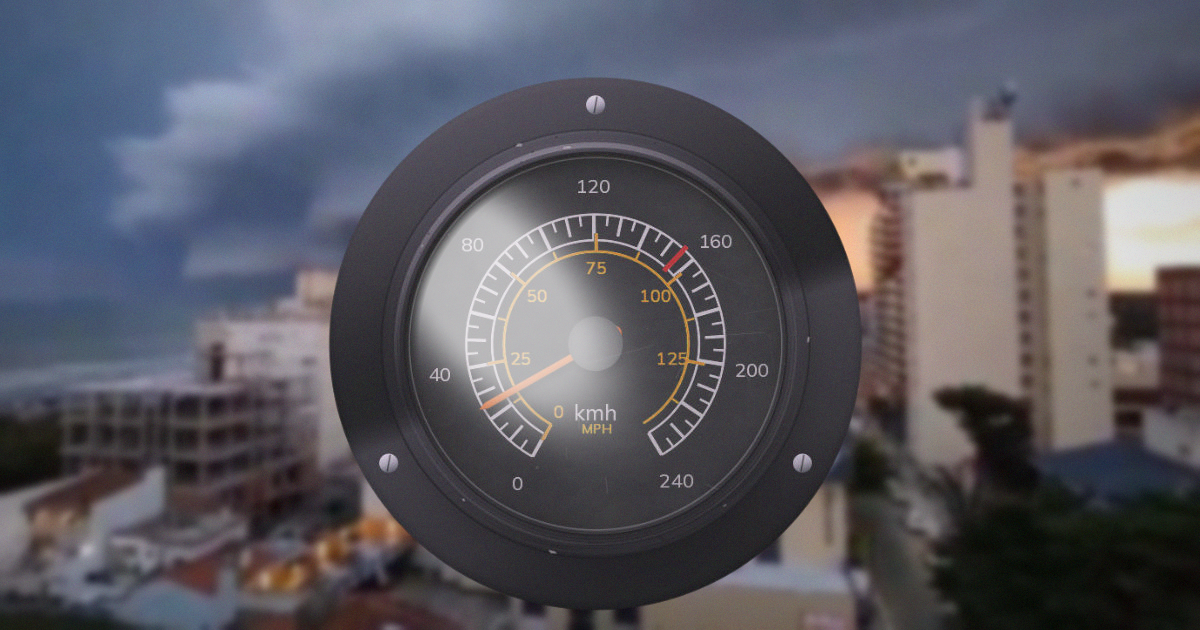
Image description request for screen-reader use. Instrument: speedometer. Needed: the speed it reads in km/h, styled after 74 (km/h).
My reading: 25 (km/h)
